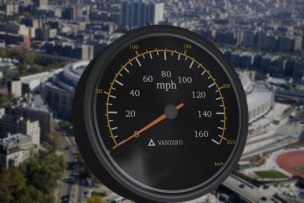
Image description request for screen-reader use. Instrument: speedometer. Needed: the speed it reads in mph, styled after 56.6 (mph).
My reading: 0 (mph)
